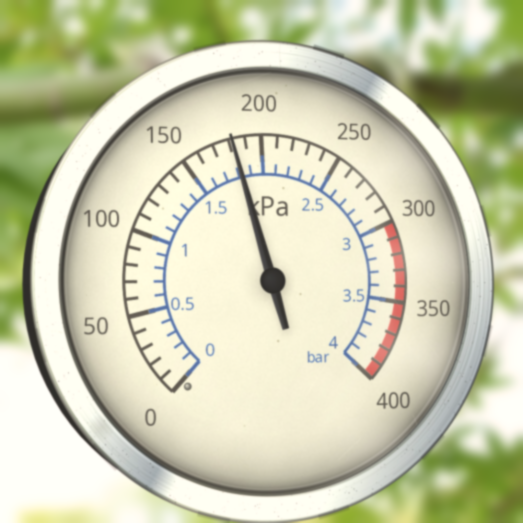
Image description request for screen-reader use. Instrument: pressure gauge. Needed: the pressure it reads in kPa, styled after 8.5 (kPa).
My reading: 180 (kPa)
